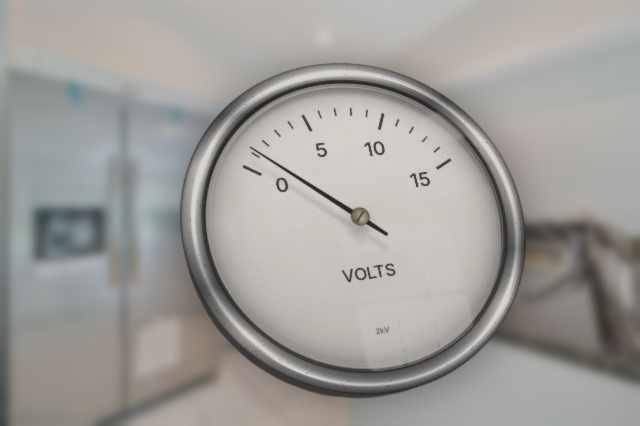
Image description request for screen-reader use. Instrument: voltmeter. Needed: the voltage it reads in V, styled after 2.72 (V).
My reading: 1 (V)
